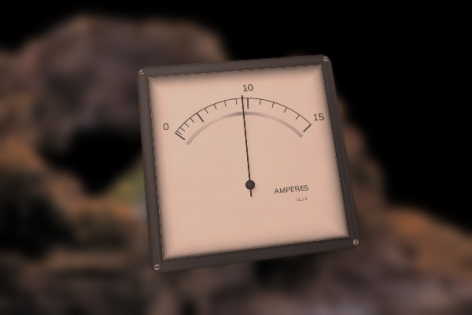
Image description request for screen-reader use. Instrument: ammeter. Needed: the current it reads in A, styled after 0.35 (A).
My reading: 9.5 (A)
